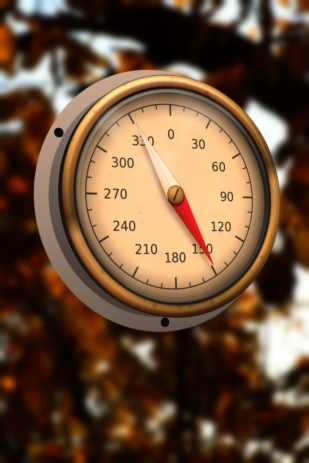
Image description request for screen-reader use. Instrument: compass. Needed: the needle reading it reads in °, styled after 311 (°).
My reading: 150 (°)
